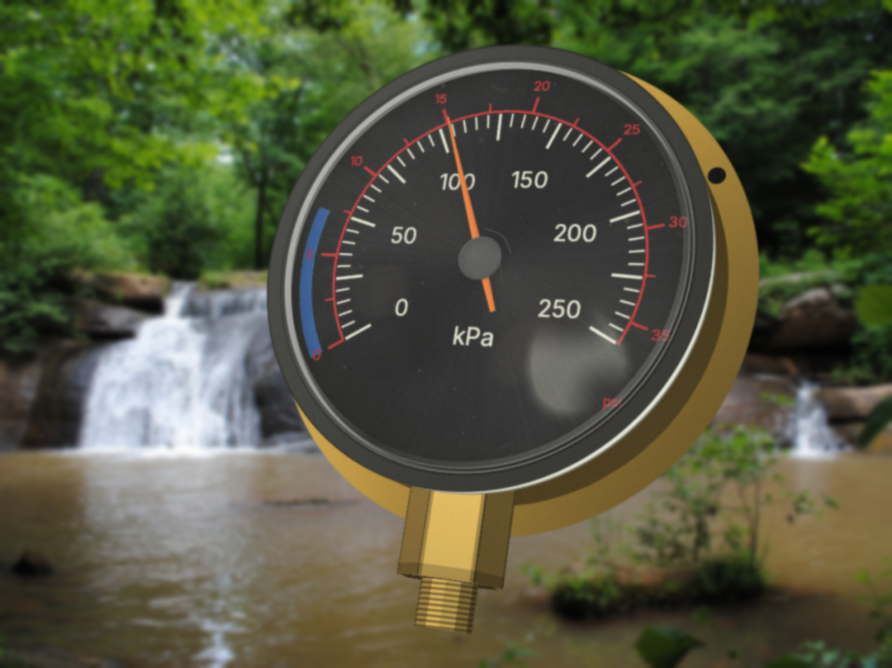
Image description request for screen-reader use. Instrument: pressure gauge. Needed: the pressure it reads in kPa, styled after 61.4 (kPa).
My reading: 105 (kPa)
